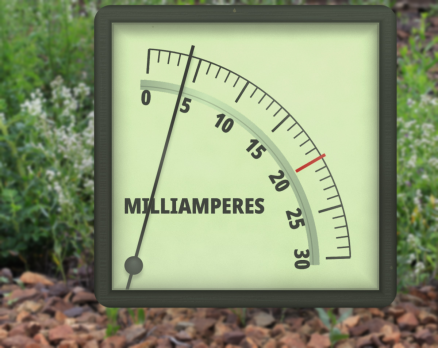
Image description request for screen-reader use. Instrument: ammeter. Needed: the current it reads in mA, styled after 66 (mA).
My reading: 4 (mA)
